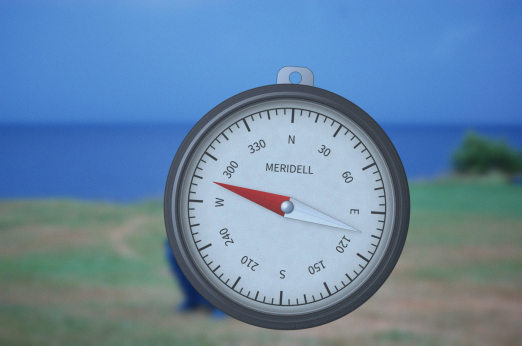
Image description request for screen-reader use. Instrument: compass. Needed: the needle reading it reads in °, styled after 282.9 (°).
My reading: 285 (°)
